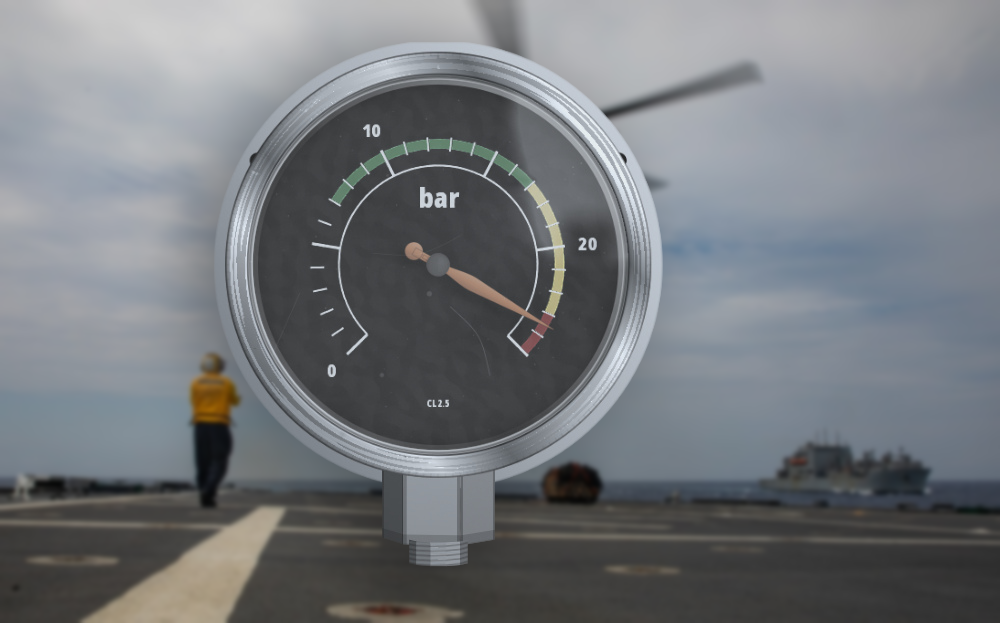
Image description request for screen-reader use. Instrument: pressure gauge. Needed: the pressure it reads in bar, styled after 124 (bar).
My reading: 23.5 (bar)
